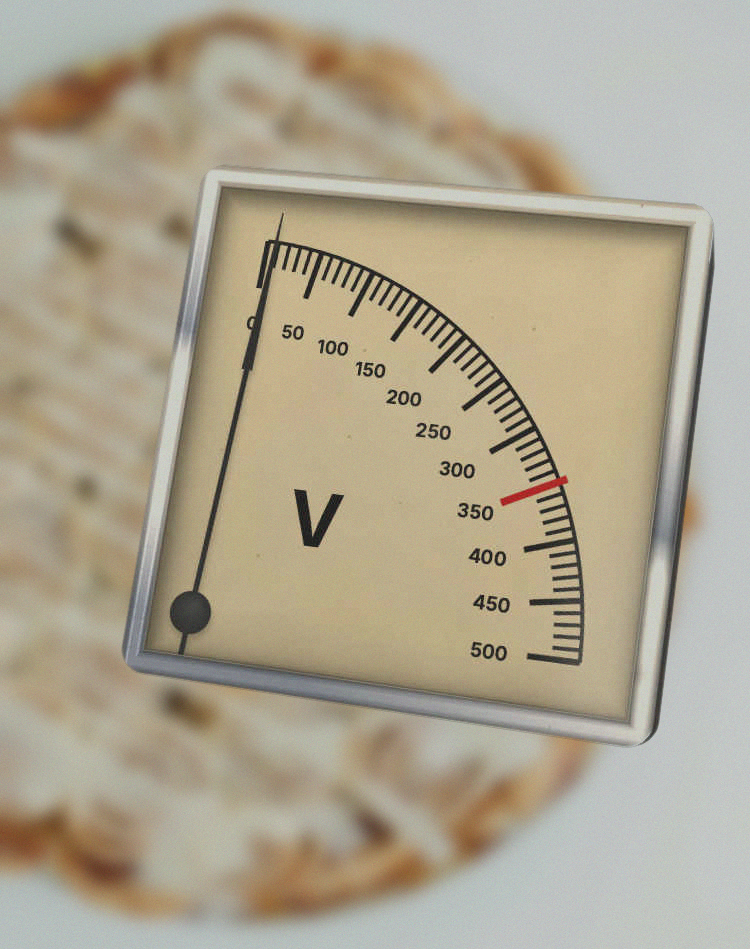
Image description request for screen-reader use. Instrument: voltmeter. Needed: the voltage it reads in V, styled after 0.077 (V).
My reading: 10 (V)
